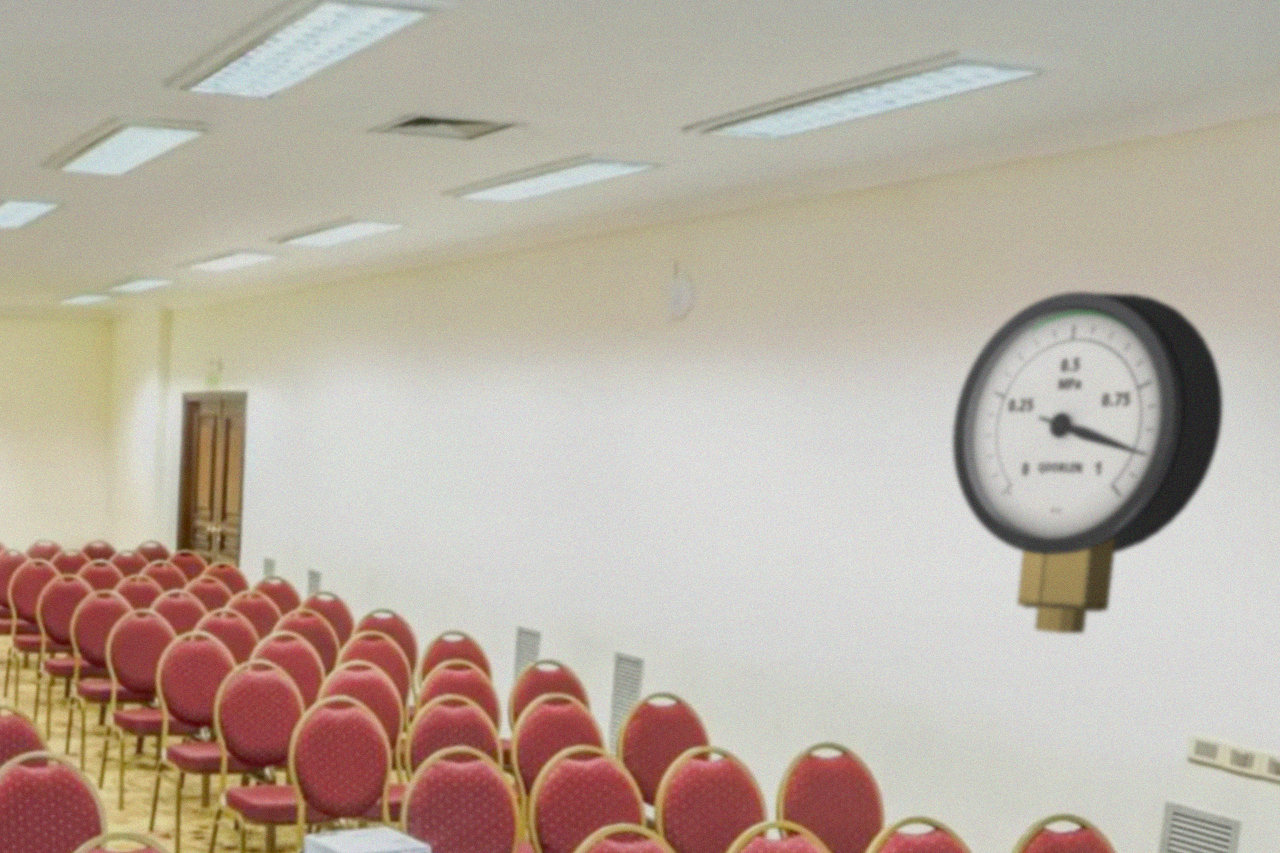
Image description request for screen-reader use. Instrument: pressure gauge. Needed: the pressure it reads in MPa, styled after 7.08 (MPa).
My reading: 0.9 (MPa)
